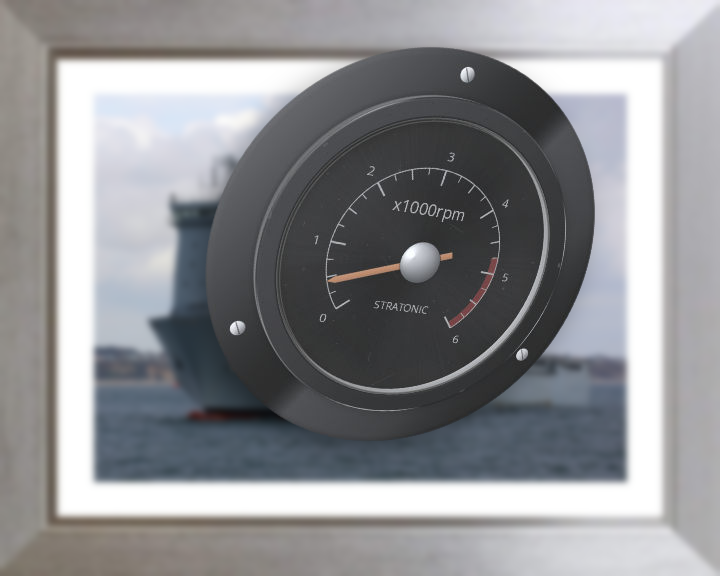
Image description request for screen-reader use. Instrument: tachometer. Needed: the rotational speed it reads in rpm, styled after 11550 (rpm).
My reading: 500 (rpm)
